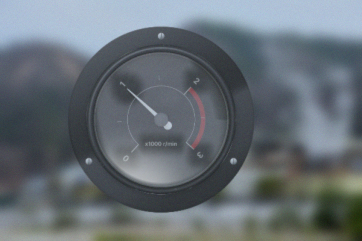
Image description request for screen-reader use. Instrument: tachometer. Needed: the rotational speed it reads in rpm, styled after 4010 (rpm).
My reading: 1000 (rpm)
